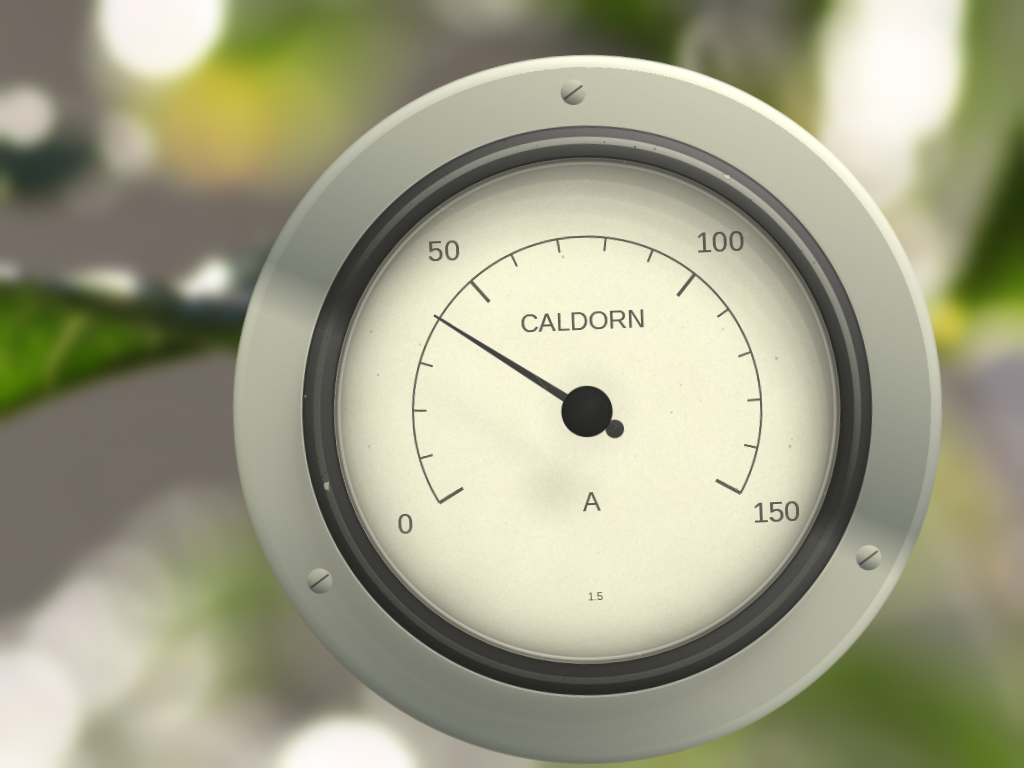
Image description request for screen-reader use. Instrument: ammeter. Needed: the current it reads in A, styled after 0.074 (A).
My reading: 40 (A)
